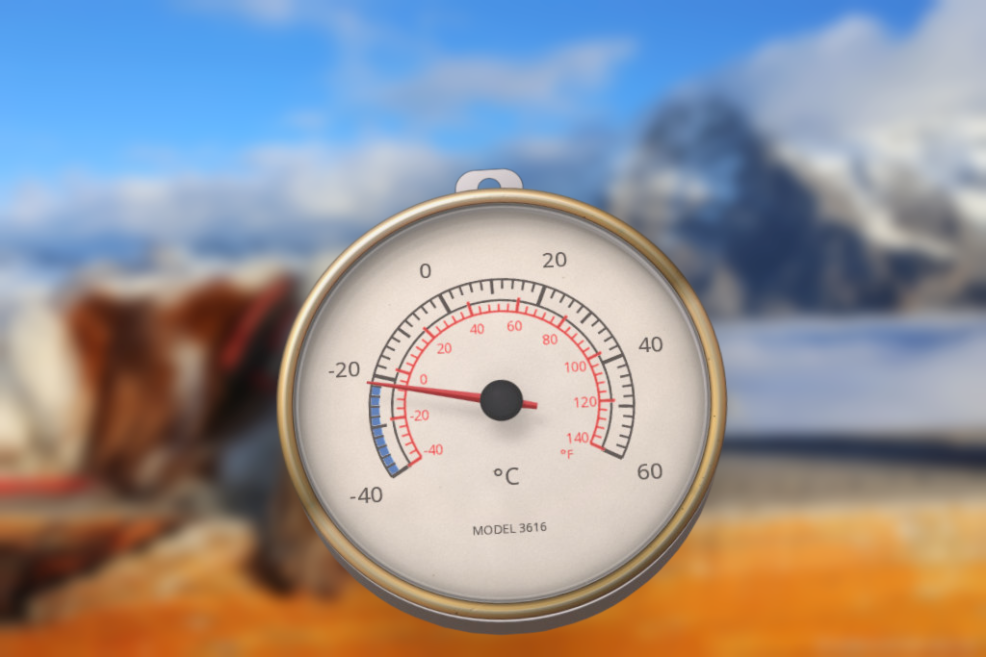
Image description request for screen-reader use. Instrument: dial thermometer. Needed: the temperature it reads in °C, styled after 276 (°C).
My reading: -22 (°C)
